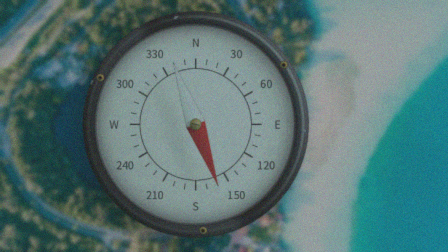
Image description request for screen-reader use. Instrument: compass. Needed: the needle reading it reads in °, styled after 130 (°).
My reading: 160 (°)
